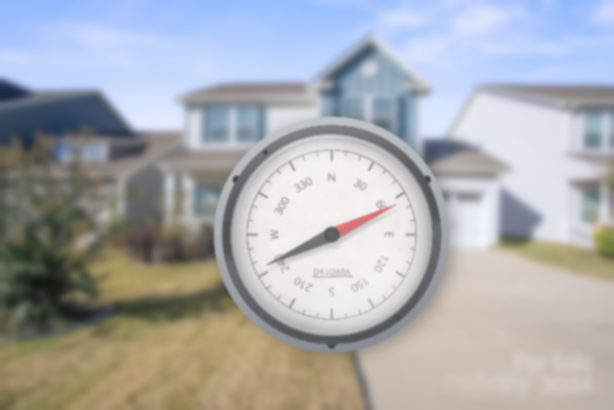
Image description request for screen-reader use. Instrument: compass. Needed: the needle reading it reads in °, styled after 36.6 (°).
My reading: 65 (°)
